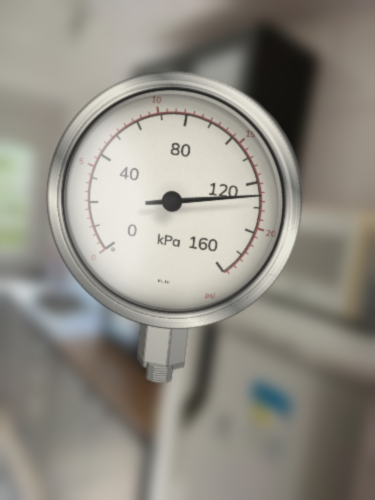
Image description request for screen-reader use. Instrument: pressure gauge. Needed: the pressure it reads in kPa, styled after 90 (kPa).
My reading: 125 (kPa)
